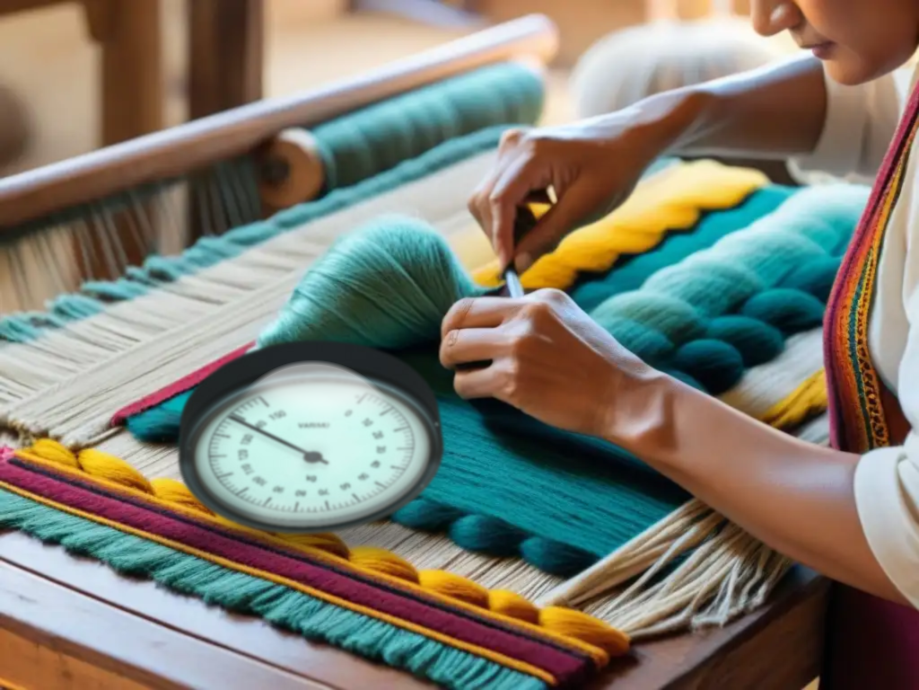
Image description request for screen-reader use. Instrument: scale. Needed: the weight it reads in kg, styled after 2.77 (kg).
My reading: 140 (kg)
